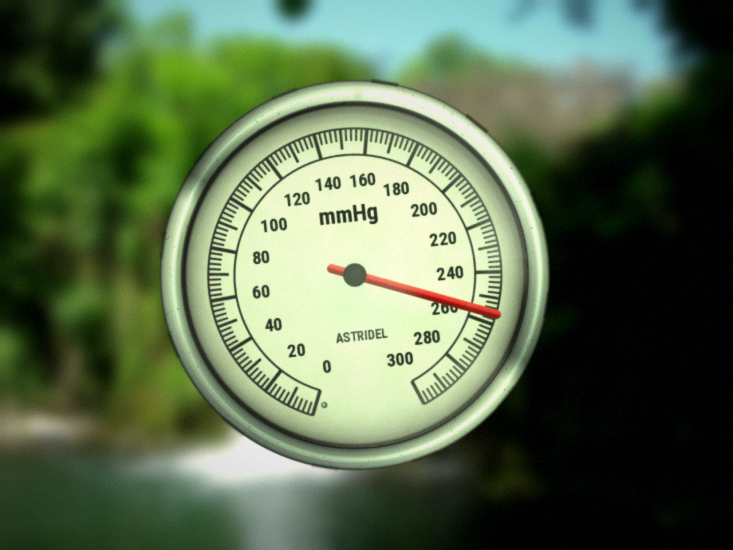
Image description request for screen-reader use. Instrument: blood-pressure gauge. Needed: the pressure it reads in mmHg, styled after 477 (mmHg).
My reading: 256 (mmHg)
